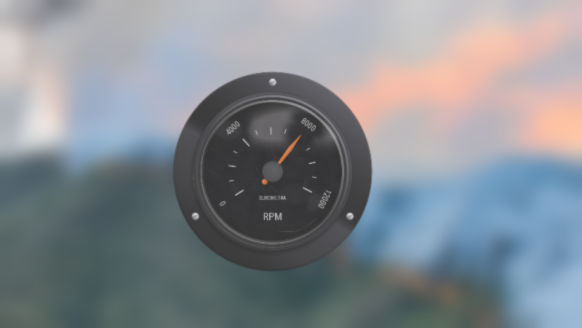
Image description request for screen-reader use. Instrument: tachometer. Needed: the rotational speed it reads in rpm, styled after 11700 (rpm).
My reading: 8000 (rpm)
